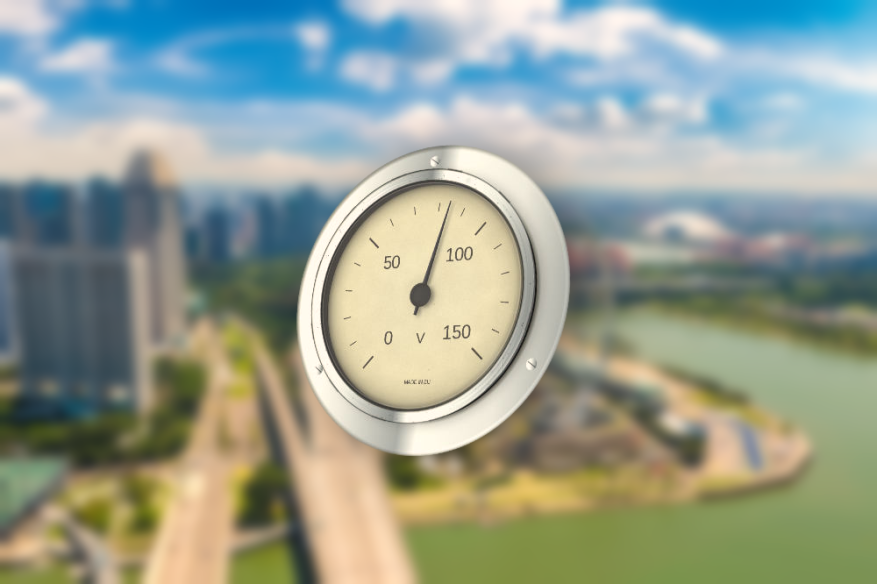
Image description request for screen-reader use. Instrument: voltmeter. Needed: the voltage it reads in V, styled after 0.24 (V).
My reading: 85 (V)
